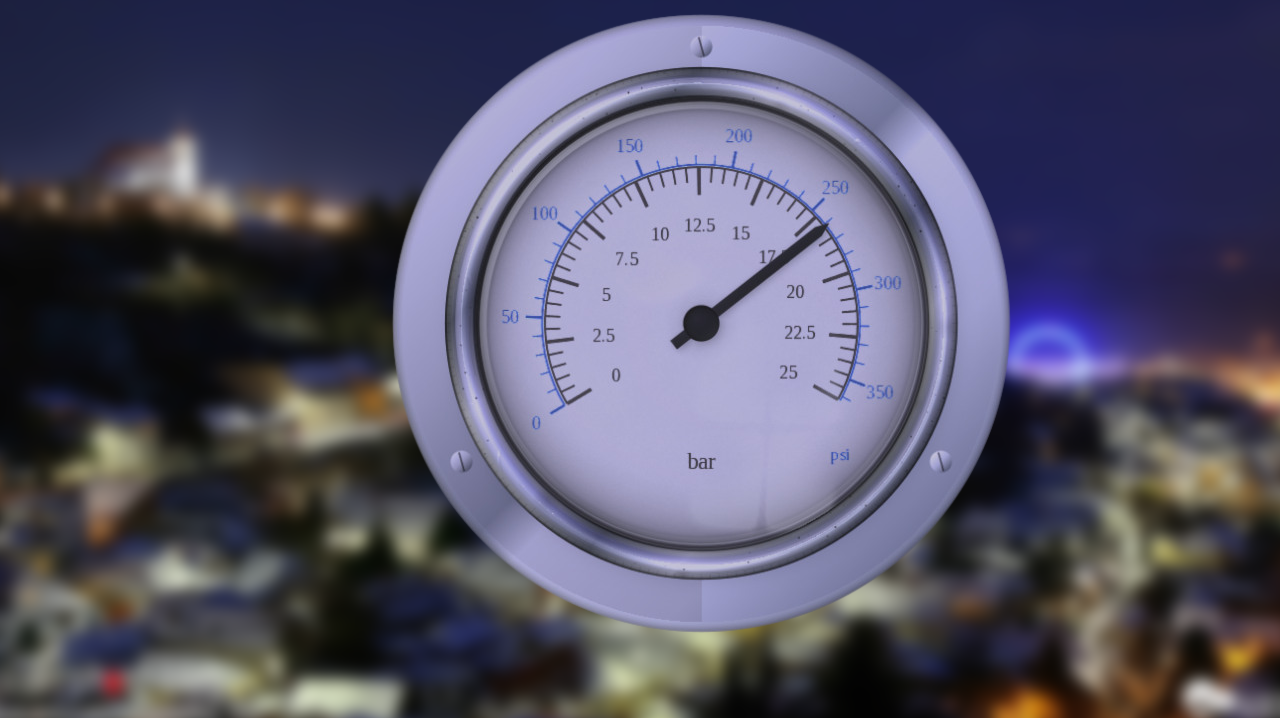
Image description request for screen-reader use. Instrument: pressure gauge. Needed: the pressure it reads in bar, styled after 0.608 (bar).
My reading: 18 (bar)
